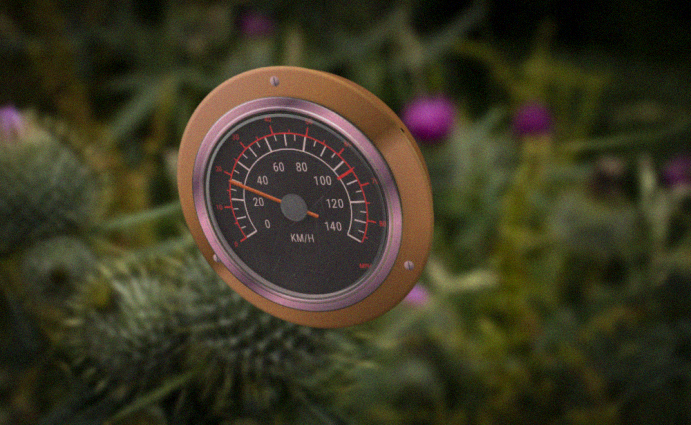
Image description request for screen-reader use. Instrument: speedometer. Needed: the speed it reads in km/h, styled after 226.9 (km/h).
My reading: 30 (km/h)
